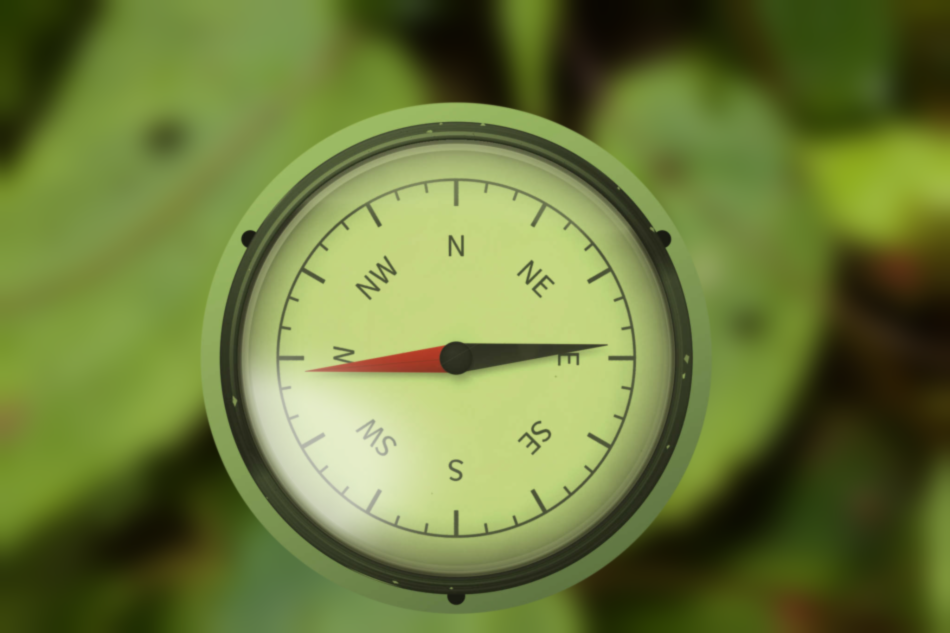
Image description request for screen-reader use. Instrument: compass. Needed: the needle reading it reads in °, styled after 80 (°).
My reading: 265 (°)
